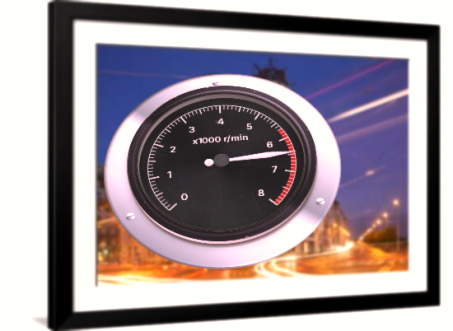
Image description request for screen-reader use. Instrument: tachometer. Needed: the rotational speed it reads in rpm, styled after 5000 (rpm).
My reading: 6500 (rpm)
